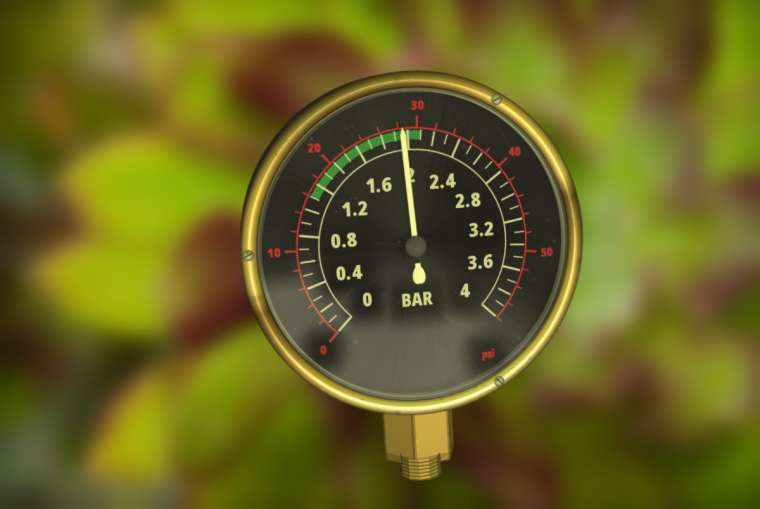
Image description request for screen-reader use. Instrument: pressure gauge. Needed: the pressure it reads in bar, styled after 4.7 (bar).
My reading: 1.95 (bar)
